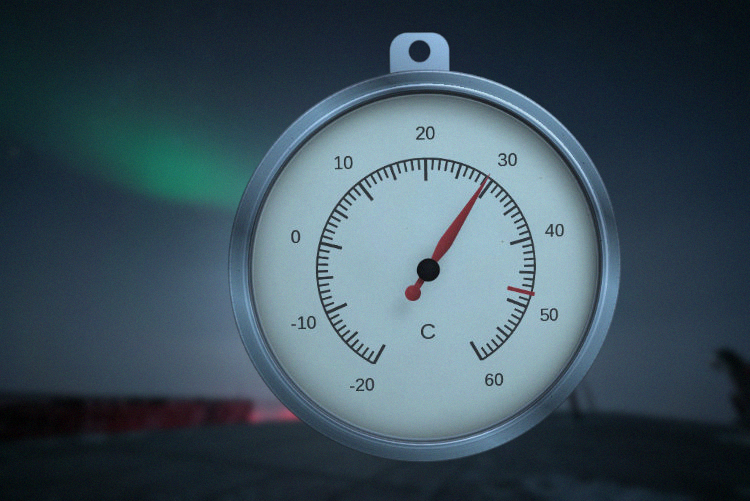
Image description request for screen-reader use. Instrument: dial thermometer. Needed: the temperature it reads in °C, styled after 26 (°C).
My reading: 29 (°C)
